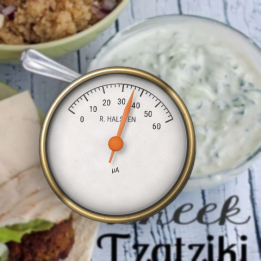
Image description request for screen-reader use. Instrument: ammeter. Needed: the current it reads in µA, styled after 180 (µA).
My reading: 36 (µA)
